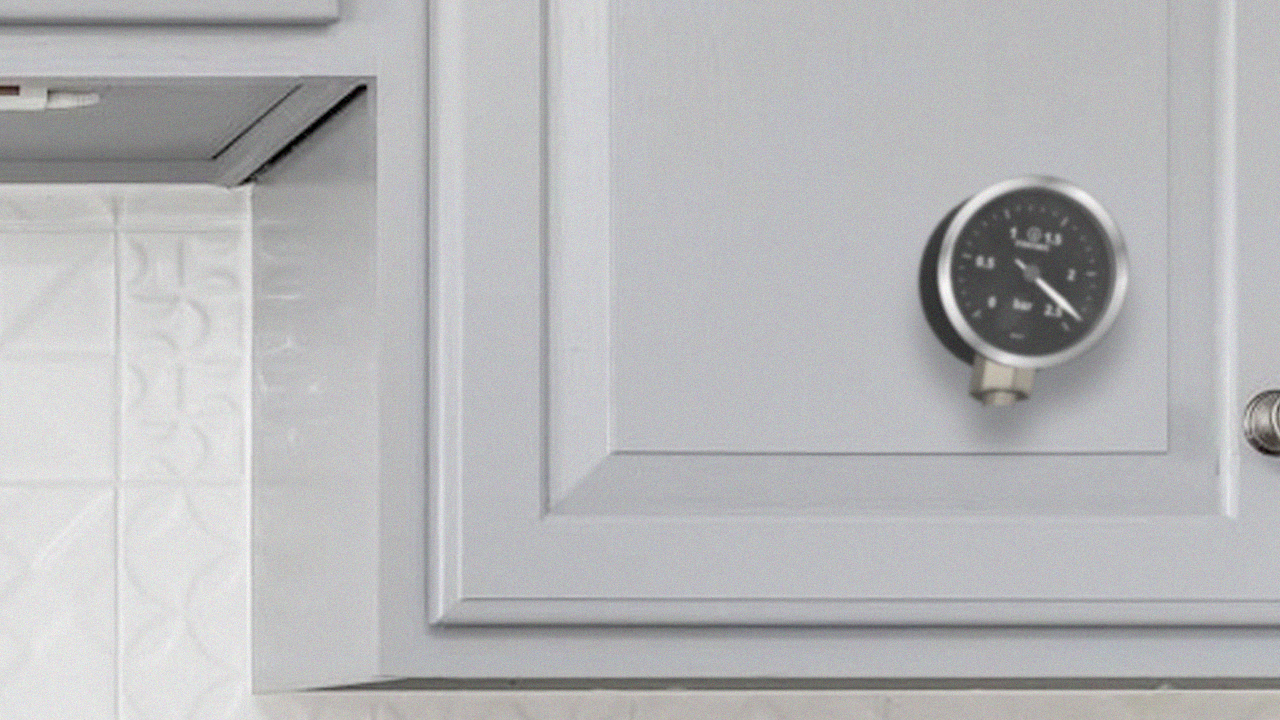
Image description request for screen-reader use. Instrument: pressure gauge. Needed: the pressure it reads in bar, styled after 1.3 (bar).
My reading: 2.4 (bar)
